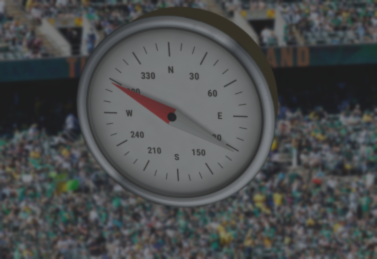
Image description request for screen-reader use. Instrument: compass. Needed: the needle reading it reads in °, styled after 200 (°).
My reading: 300 (°)
